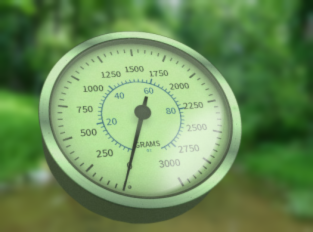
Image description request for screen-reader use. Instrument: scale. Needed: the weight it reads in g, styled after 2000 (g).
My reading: 0 (g)
